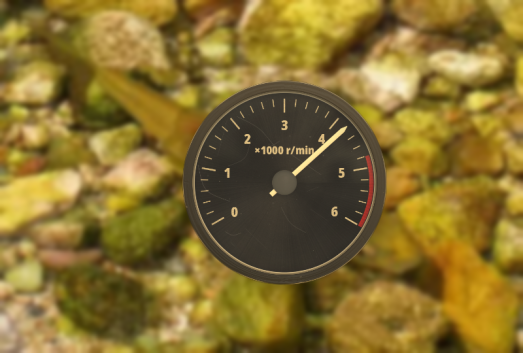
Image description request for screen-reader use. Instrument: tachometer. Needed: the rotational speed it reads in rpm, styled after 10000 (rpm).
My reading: 4200 (rpm)
